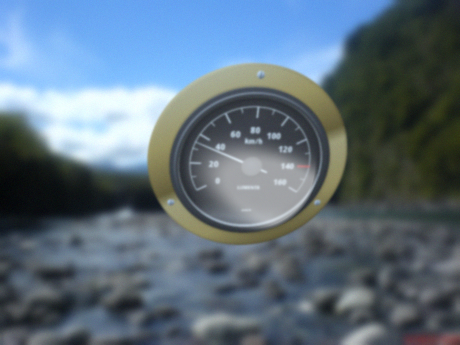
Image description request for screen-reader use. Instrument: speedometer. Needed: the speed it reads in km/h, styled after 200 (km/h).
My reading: 35 (km/h)
